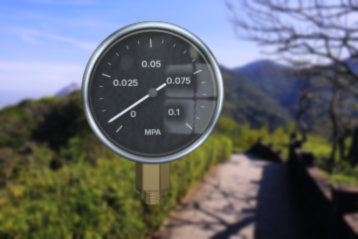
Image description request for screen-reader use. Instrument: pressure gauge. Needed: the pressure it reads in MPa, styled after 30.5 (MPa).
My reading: 0.005 (MPa)
